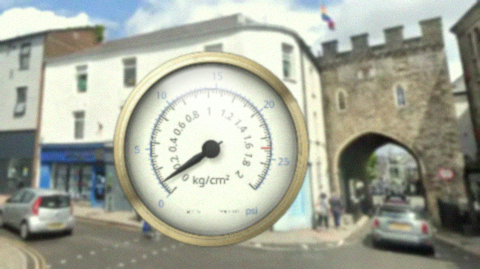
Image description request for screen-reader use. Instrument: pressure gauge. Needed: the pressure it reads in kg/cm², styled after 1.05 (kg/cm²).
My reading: 0.1 (kg/cm²)
